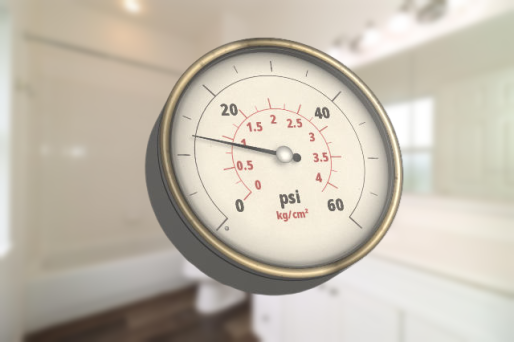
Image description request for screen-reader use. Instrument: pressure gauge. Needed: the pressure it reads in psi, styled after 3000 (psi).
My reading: 12.5 (psi)
